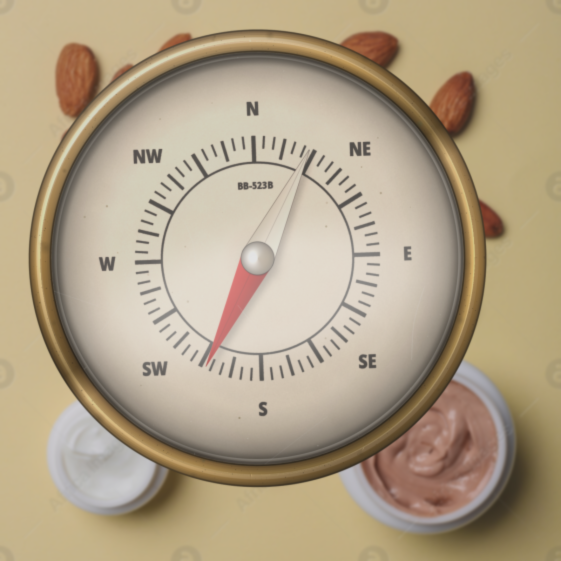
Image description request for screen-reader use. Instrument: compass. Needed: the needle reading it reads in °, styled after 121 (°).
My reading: 207.5 (°)
